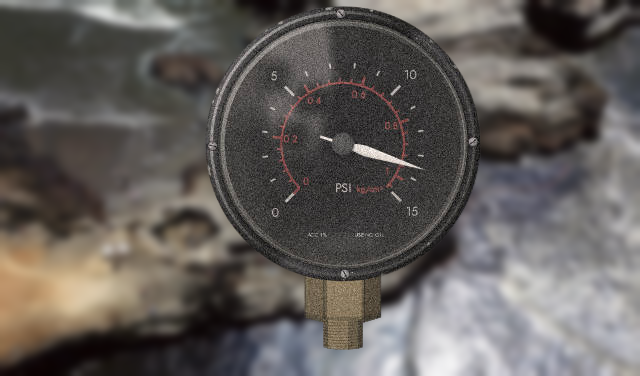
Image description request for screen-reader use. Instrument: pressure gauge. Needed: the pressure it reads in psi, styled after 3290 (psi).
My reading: 13.5 (psi)
